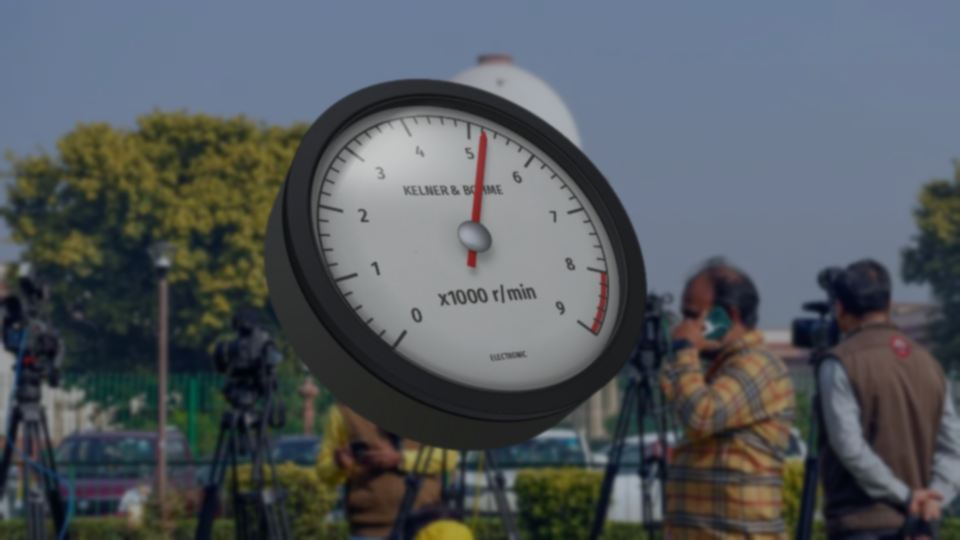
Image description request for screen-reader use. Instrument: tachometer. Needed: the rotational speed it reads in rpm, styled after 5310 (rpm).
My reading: 5200 (rpm)
